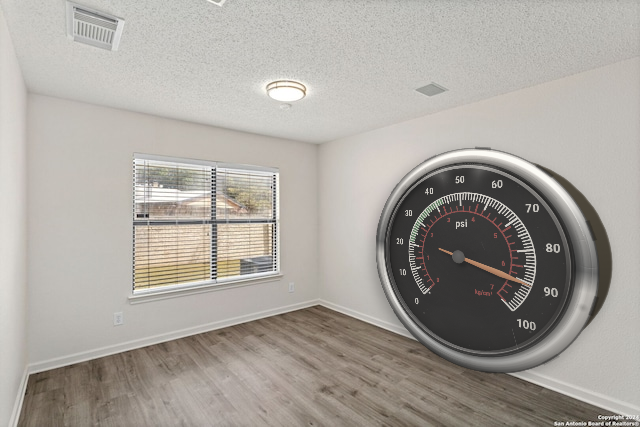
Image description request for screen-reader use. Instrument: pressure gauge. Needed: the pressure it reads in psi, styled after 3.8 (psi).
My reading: 90 (psi)
